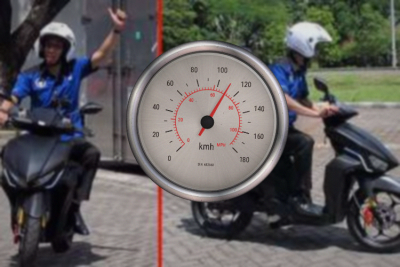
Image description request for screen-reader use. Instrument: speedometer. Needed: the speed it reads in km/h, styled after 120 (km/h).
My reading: 110 (km/h)
